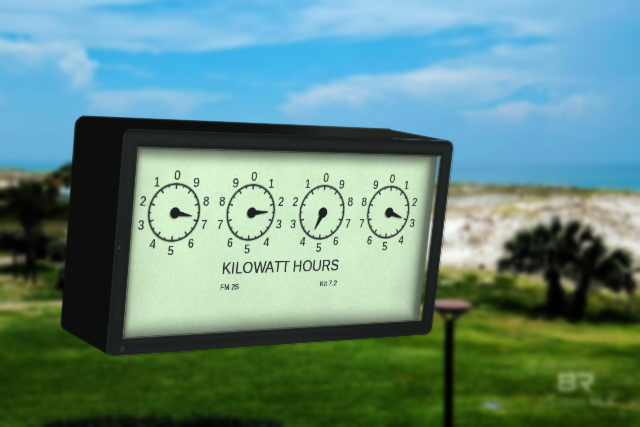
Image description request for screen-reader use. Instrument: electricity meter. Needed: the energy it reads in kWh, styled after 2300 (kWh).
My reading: 7243 (kWh)
